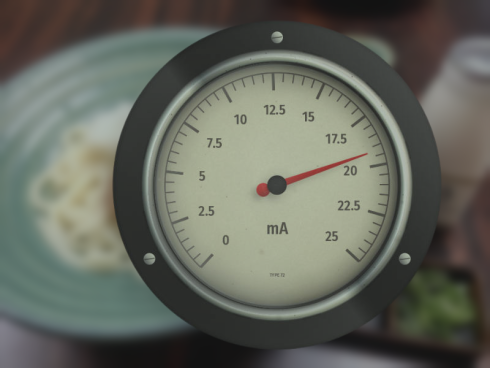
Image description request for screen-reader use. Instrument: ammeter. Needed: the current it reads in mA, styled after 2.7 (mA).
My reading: 19.25 (mA)
